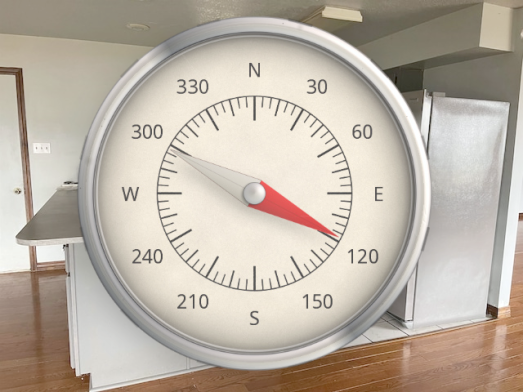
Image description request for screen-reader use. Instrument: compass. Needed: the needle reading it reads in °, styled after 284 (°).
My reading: 117.5 (°)
